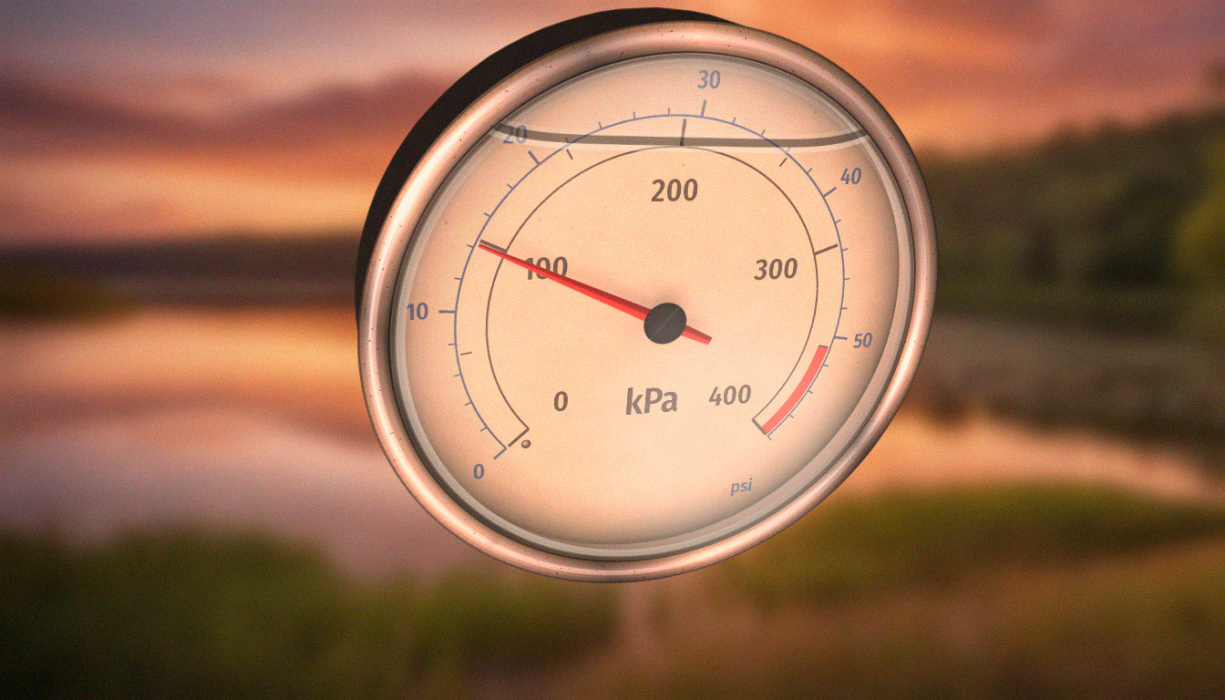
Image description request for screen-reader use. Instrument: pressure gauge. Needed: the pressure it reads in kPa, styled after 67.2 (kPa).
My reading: 100 (kPa)
